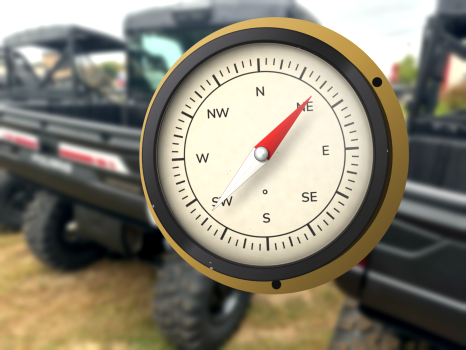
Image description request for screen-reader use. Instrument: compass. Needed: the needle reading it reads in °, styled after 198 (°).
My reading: 45 (°)
